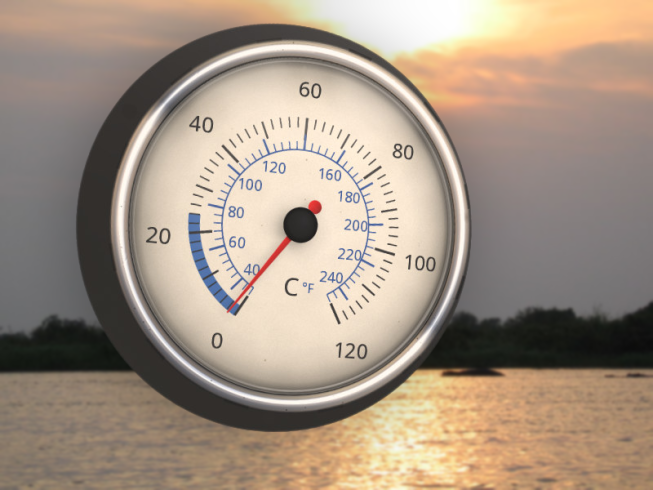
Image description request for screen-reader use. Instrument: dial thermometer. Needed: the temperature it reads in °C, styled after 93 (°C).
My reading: 2 (°C)
